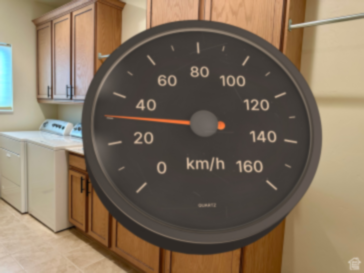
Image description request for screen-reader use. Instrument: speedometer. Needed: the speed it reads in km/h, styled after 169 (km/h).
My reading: 30 (km/h)
